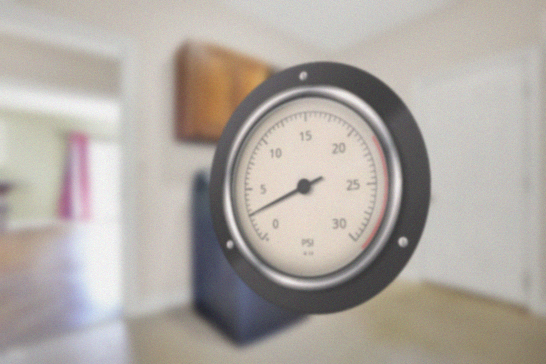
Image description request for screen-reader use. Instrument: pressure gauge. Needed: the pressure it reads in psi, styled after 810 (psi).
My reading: 2.5 (psi)
